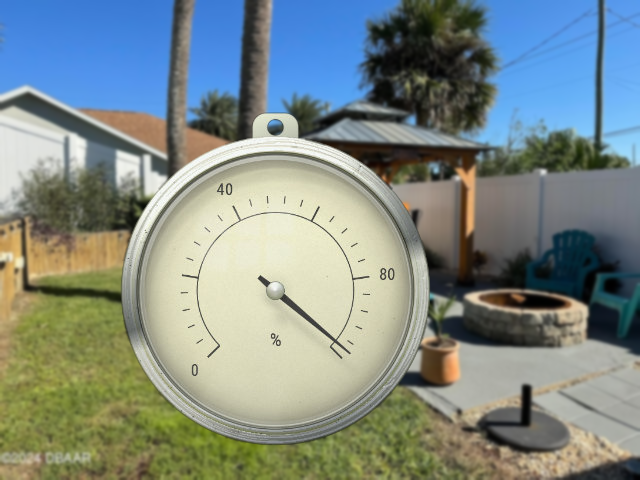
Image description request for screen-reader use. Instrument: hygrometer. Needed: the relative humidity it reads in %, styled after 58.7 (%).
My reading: 98 (%)
